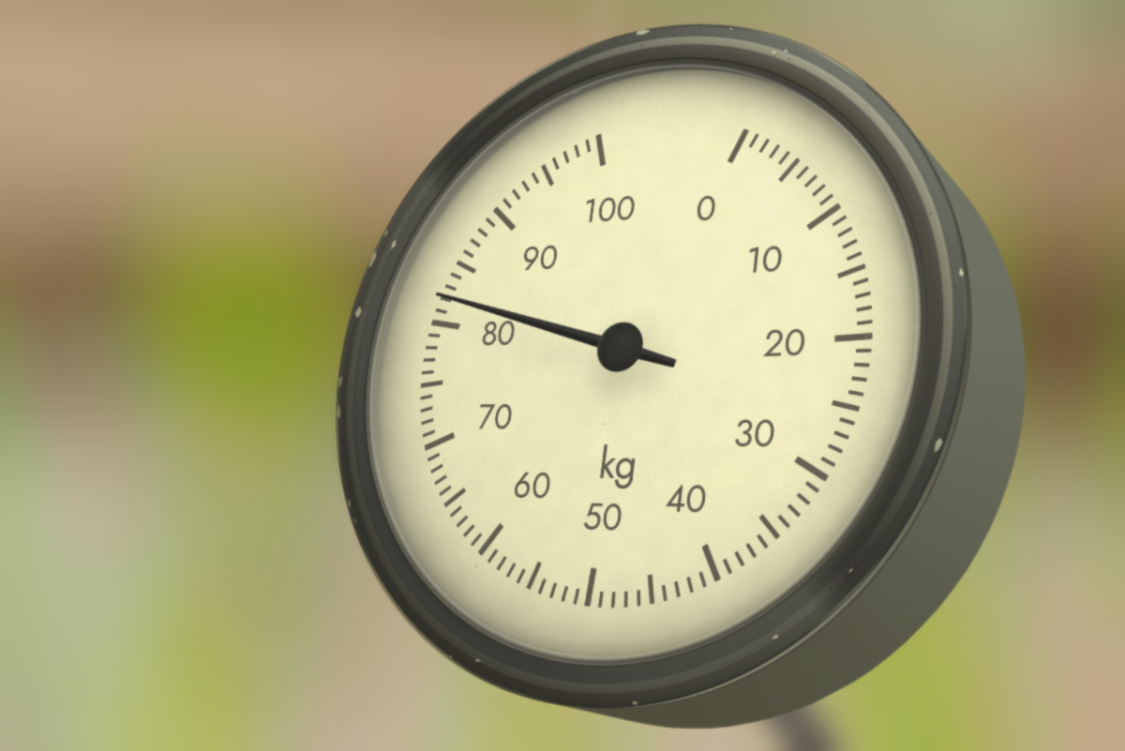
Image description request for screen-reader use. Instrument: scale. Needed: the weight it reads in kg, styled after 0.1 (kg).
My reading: 82 (kg)
